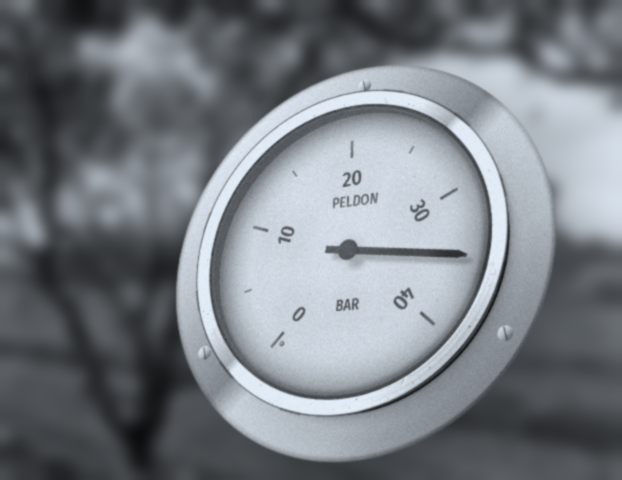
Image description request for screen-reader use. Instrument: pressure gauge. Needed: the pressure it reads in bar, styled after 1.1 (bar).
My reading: 35 (bar)
